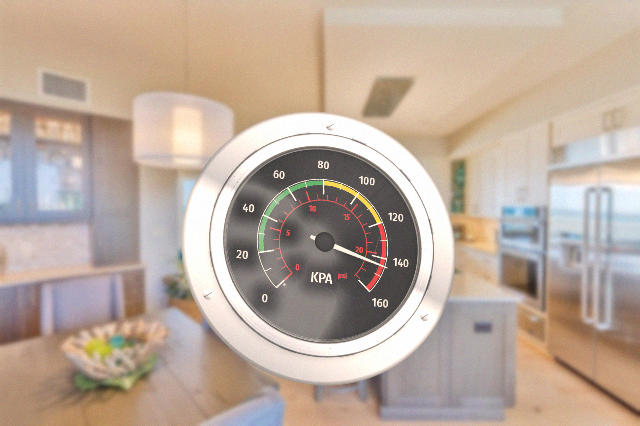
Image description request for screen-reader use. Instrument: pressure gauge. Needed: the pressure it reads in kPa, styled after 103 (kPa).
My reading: 145 (kPa)
